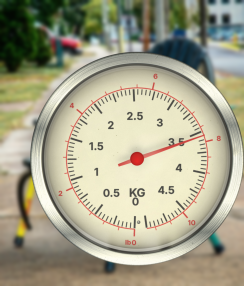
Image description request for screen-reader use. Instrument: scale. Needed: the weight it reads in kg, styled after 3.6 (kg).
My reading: 3.55 (kg)
